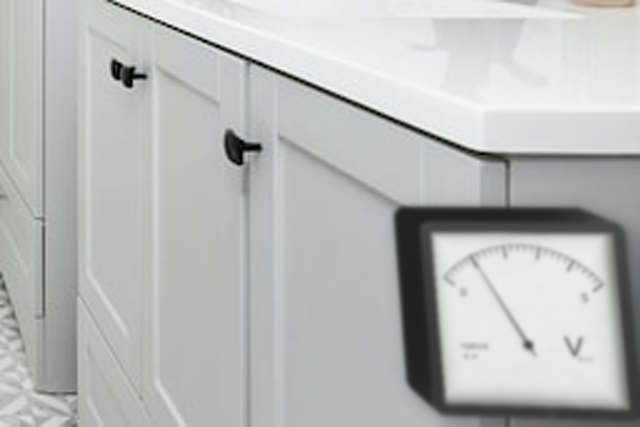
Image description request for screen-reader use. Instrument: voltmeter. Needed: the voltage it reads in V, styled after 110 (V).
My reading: 1 (V)
